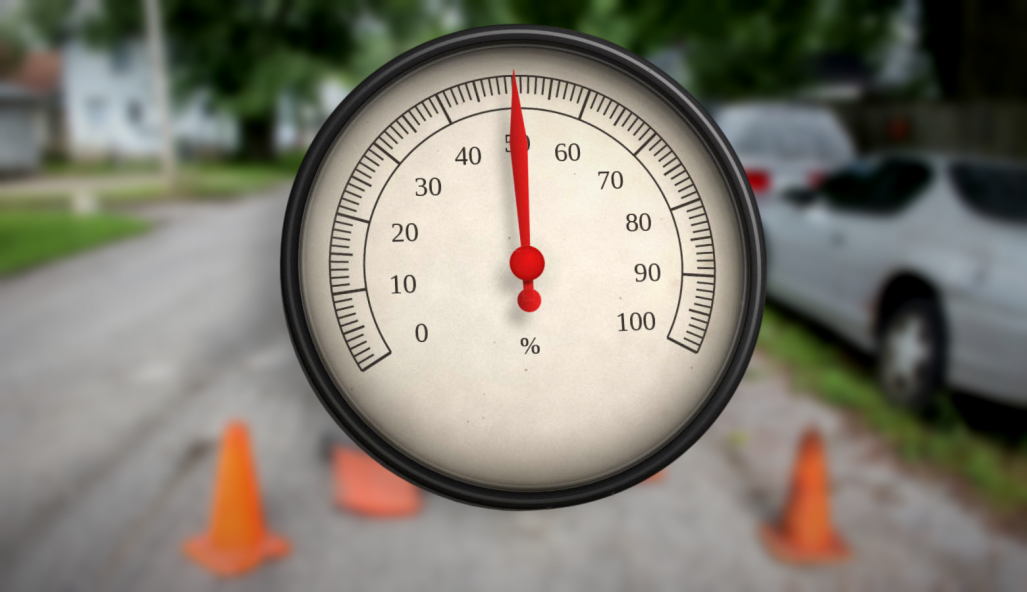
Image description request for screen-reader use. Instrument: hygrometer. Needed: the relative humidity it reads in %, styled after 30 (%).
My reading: 50 (%)
